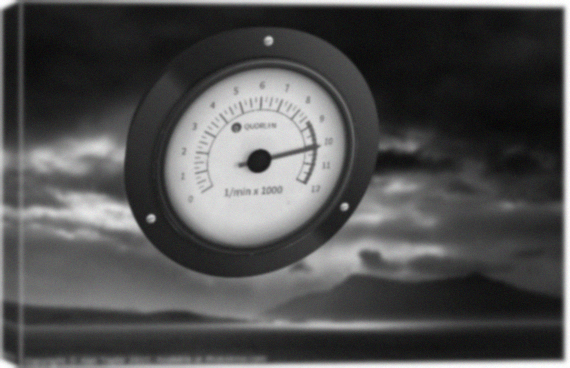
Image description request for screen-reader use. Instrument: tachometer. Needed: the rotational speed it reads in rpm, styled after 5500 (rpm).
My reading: 10000 (rpm)
